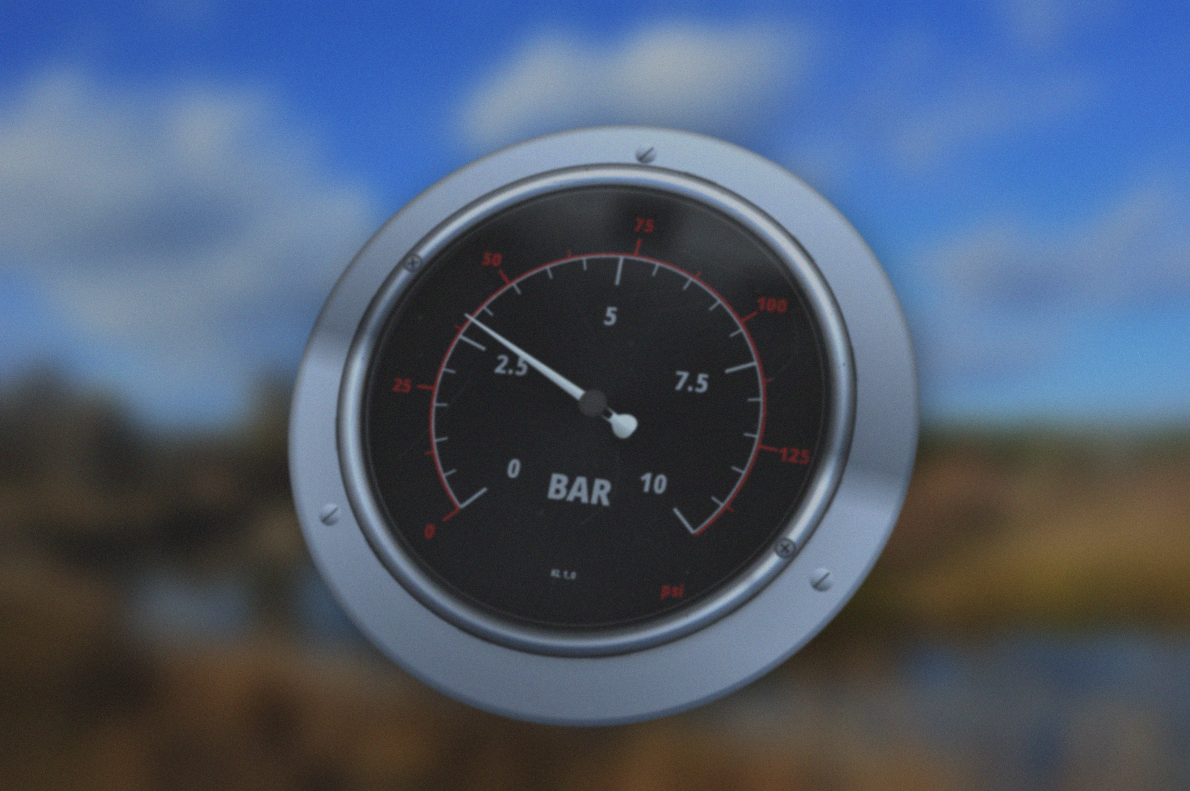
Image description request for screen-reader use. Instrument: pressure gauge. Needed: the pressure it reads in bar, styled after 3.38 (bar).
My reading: 2.75 (bar)
